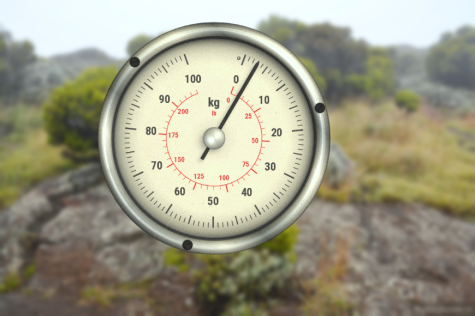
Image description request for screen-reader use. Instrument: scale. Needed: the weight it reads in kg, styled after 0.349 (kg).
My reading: 3 (kg)
